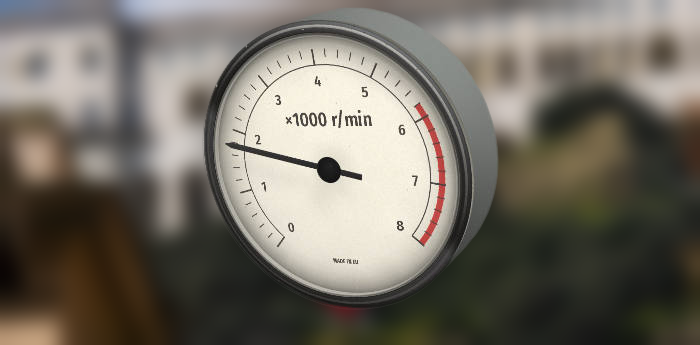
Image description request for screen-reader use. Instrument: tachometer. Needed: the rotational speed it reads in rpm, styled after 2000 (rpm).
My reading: 1800 (rpm)
